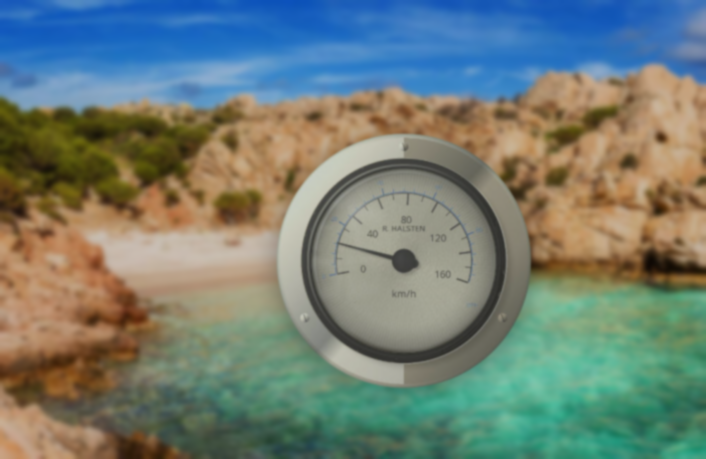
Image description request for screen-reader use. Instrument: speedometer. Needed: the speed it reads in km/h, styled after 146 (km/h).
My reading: 20 (km/h)
